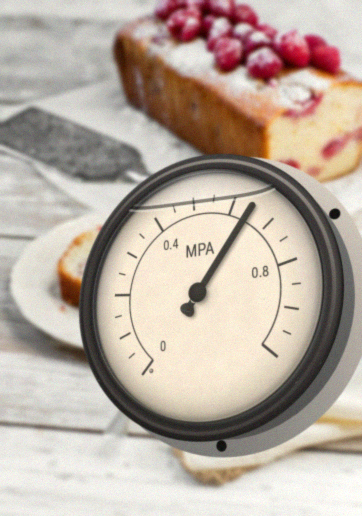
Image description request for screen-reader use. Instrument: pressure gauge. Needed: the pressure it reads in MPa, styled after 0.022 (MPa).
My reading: 0.65 (MPa)
